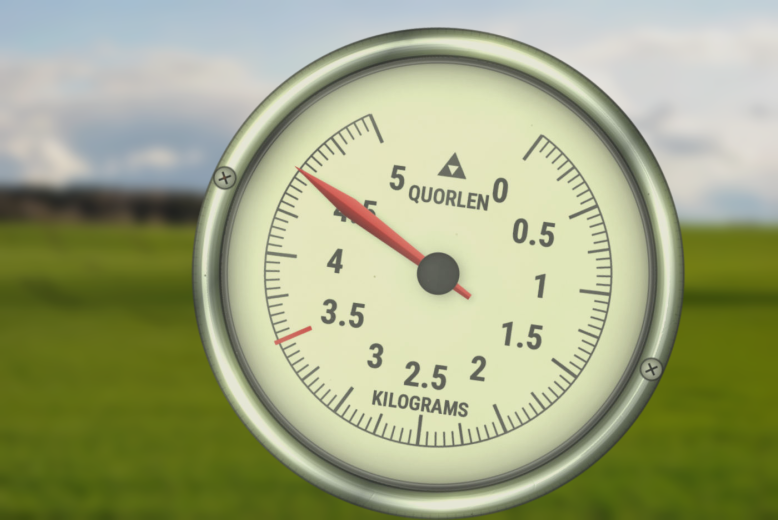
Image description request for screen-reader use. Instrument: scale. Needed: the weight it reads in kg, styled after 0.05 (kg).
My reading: 4.5 (kg)
